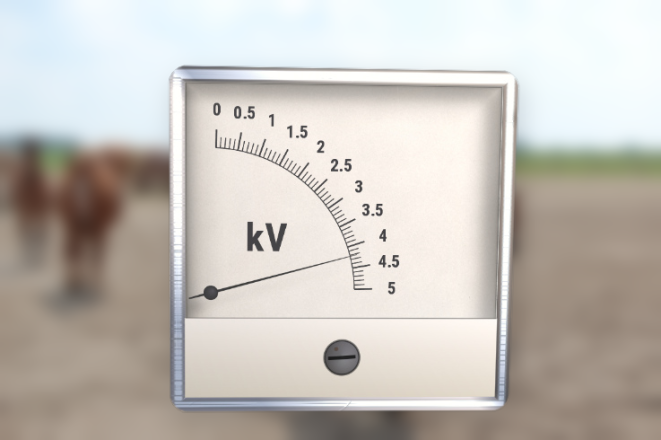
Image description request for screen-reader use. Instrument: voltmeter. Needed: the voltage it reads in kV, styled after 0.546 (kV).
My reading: 4.2 (kV)
